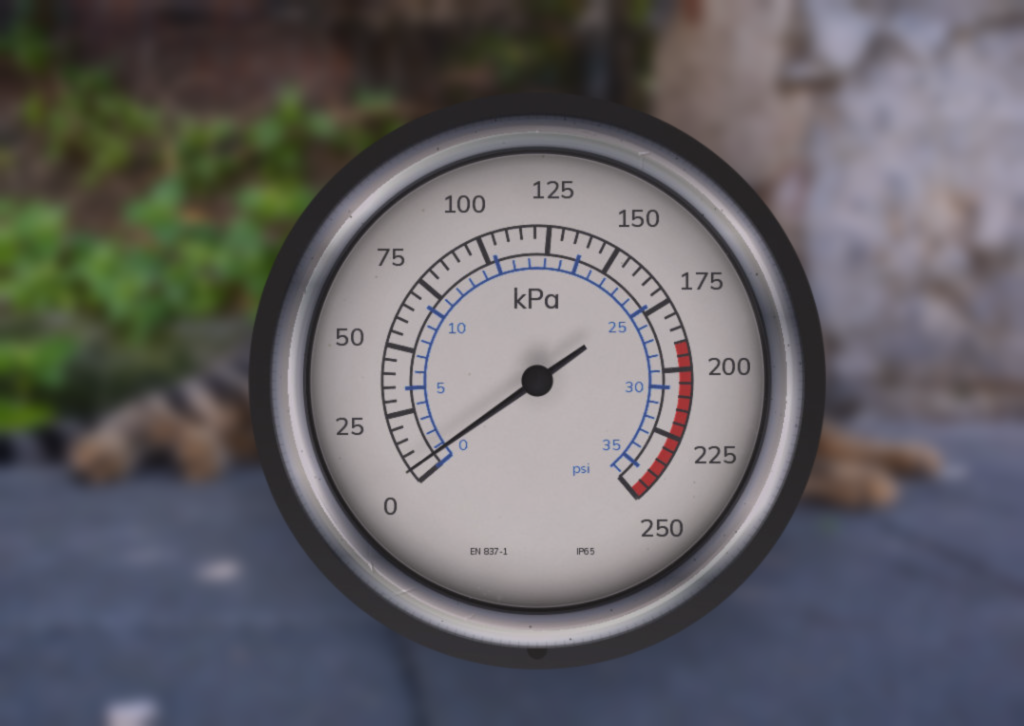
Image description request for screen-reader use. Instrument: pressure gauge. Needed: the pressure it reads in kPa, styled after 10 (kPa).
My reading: 5 (kPa)
